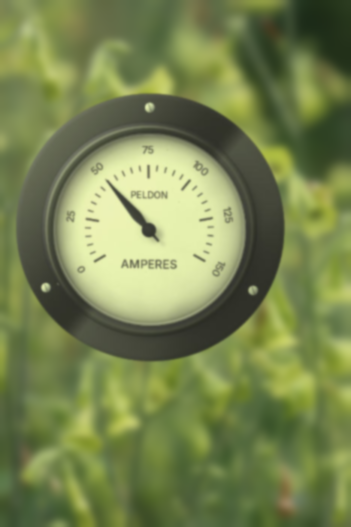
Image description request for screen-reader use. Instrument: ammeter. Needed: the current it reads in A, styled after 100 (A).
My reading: 50 (A)
